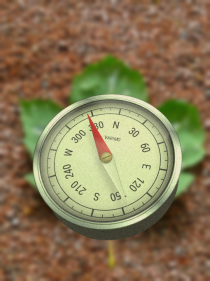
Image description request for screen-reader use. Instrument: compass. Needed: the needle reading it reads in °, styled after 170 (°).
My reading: 325 (°)
